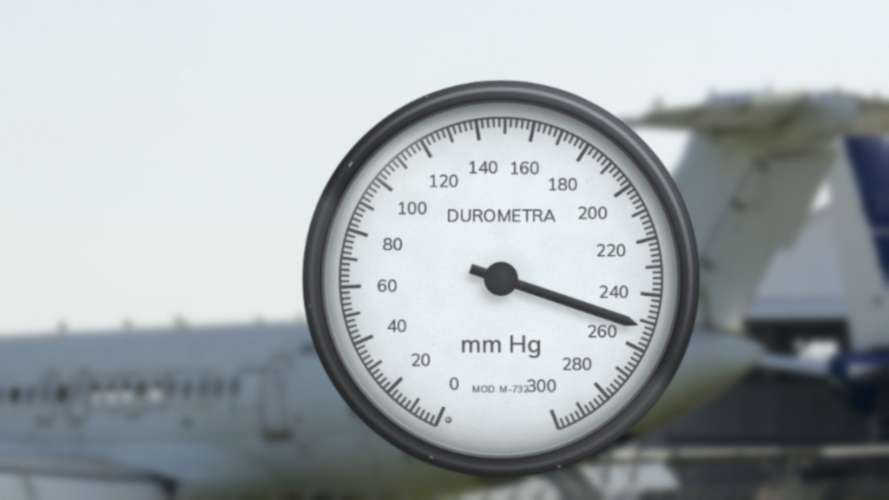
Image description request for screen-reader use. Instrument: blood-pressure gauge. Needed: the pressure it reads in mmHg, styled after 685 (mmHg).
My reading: 252 (mmHg)
